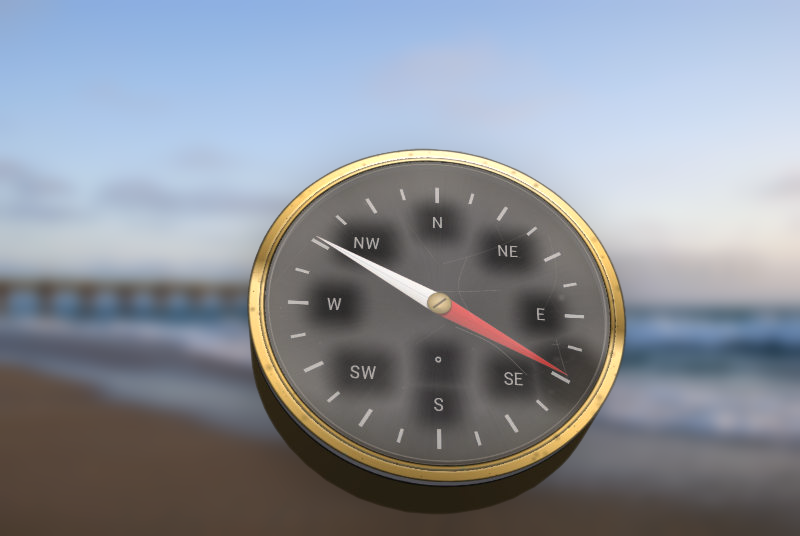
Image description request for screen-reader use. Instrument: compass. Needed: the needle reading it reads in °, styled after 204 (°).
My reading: 120 (°)
